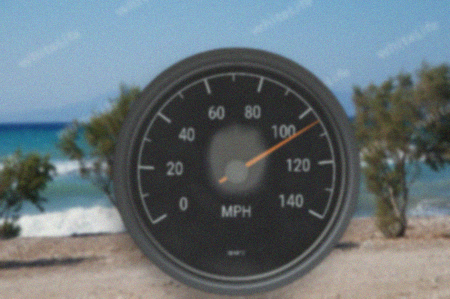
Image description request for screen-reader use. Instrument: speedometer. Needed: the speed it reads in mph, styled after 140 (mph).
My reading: 105 (mph)
